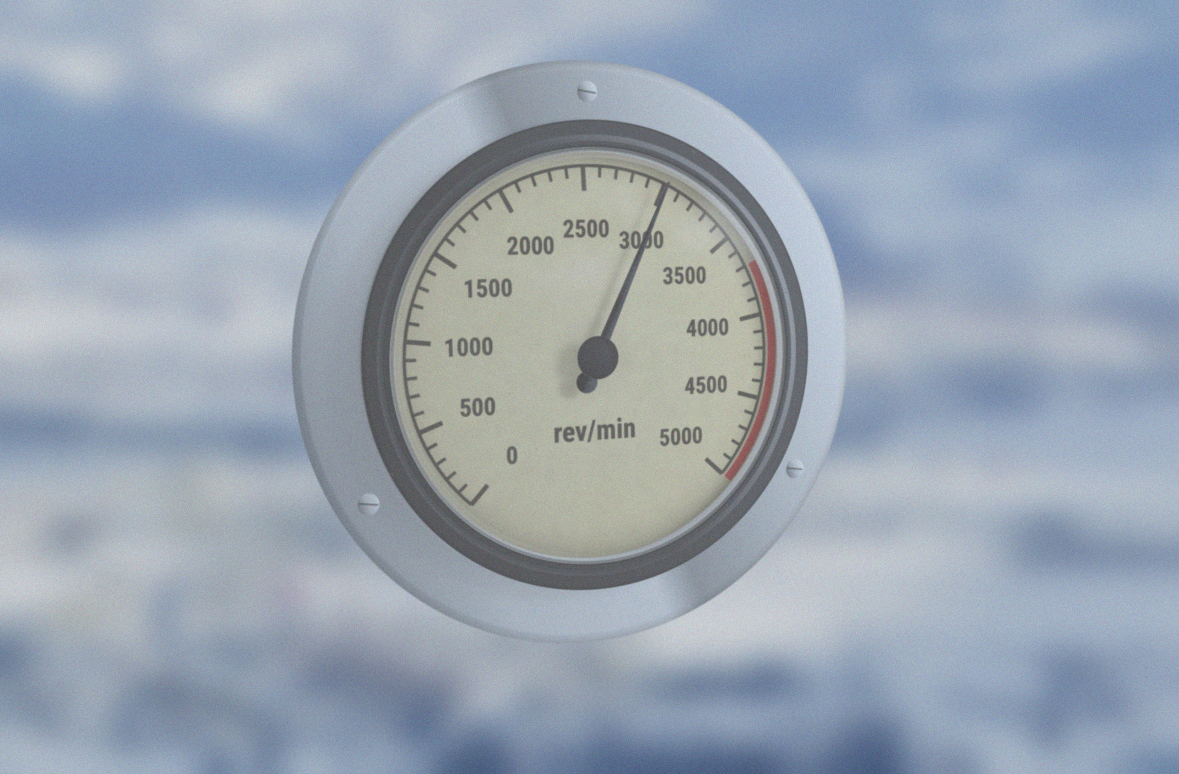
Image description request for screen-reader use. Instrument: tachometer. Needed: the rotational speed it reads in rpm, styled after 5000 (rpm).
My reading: 3000 (rpm)
